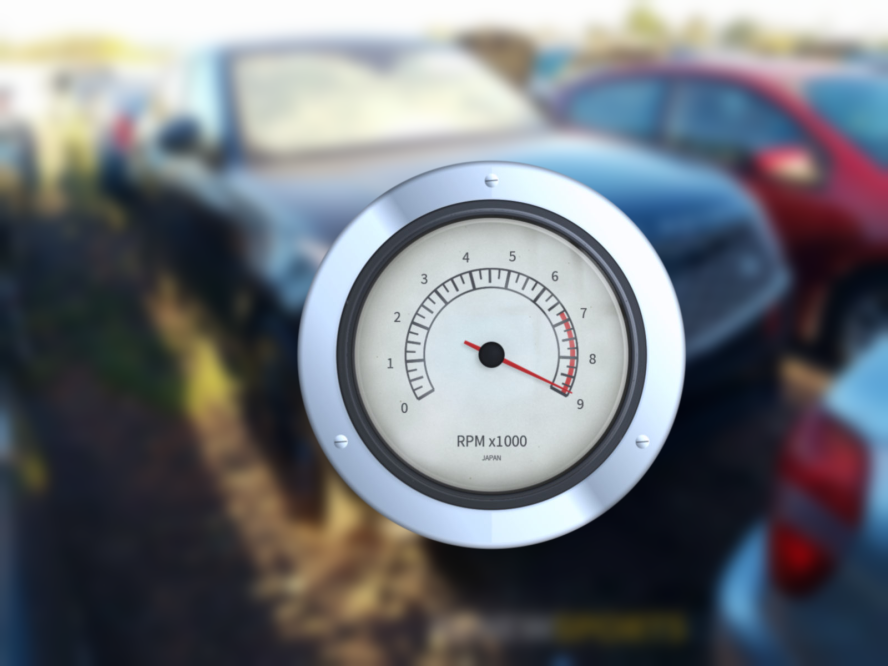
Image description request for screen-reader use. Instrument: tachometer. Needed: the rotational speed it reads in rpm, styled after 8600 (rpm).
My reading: 8875 (rpm)
